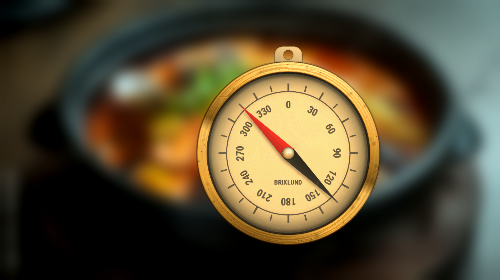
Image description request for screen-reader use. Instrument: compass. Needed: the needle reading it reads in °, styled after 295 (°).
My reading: 315 (°)
